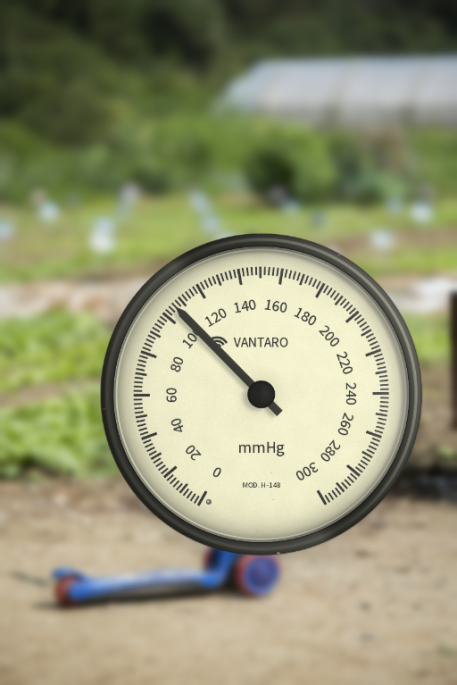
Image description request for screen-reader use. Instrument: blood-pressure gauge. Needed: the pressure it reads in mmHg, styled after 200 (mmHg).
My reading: 106 (mmHg)
